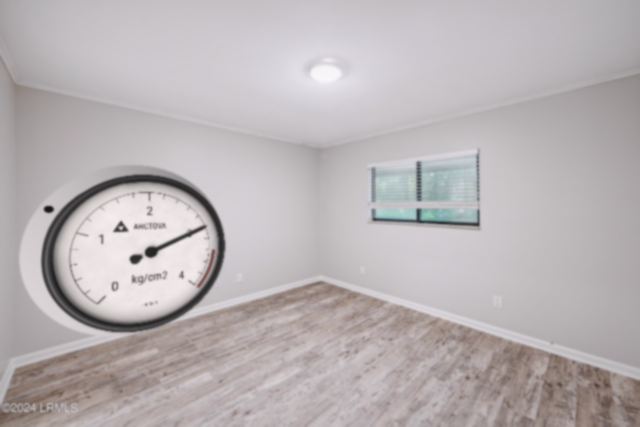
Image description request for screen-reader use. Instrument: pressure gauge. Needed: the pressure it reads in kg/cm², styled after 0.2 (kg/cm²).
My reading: 3 (kg/cm²)
